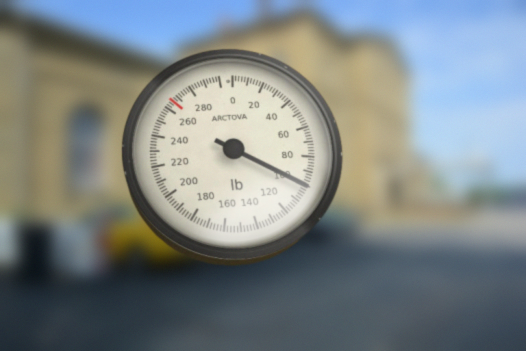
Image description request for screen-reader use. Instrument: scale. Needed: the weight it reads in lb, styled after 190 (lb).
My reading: 100 (lb)
